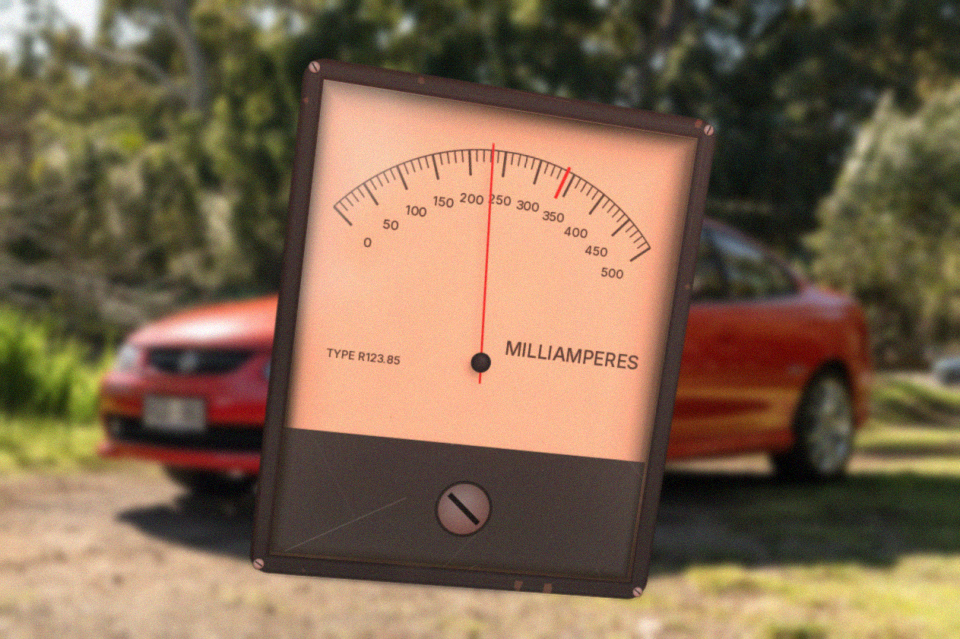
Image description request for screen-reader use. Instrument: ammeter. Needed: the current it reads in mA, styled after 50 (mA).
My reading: 230 (mA)
